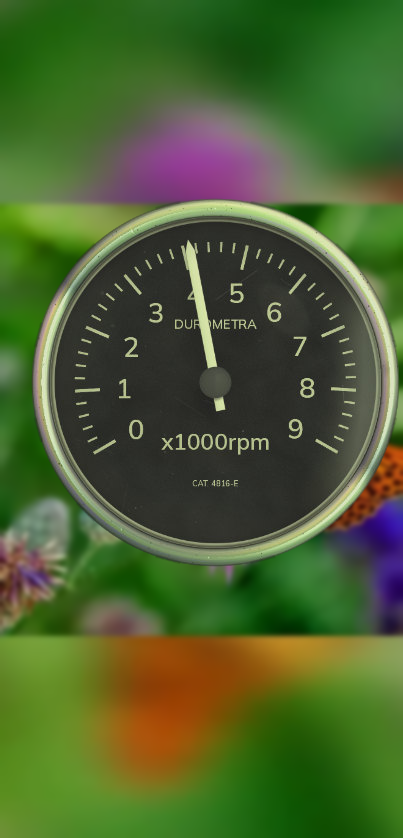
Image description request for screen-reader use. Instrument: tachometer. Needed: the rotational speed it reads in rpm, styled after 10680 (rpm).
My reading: 4100 (rpm)
